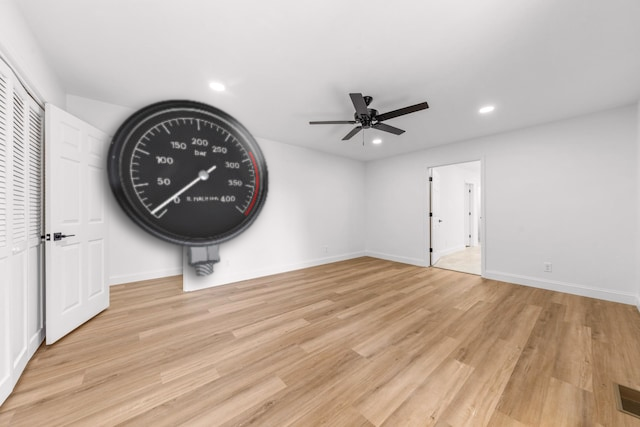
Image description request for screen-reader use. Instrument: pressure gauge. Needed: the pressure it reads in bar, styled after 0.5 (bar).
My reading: 10 (bar)
